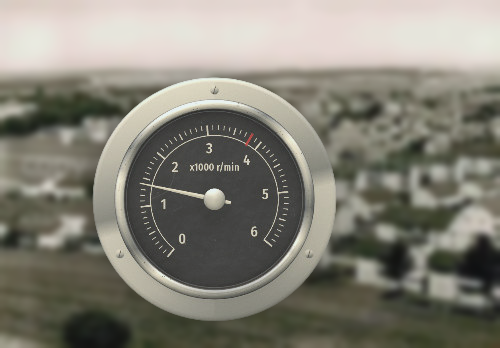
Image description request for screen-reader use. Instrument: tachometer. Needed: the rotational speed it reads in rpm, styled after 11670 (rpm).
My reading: 1400 (rpm)
